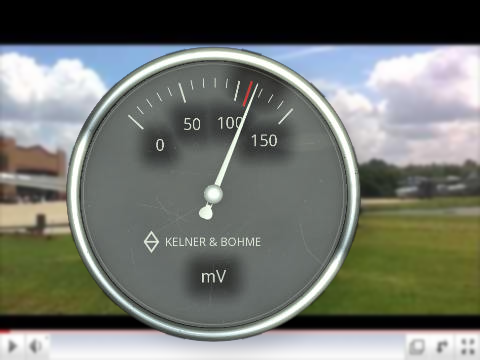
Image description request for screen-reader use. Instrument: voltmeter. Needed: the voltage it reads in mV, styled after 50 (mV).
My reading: 115 (mV)
